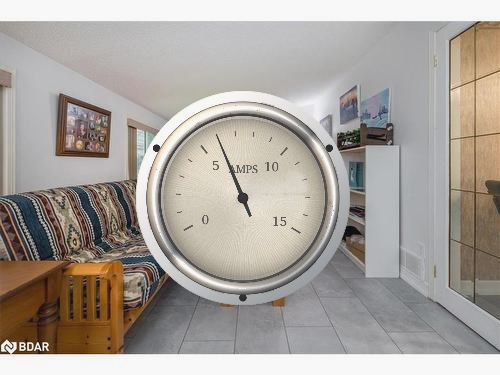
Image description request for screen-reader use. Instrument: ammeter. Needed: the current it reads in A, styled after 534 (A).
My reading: 6 (A)
